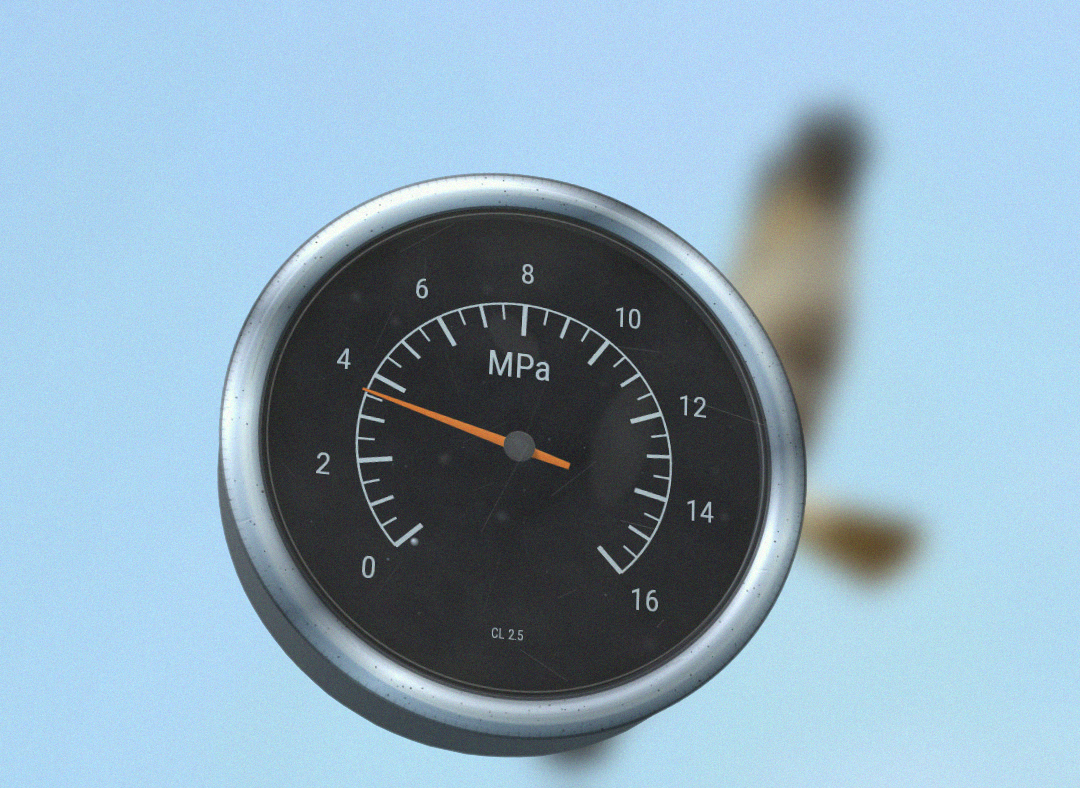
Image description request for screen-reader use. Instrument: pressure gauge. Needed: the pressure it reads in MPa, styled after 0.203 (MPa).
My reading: 3.5 (MPa)
